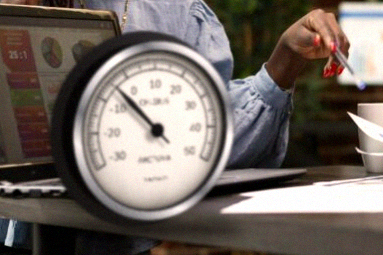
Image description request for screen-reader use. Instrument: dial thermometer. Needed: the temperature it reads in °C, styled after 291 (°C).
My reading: -5 (°C)
